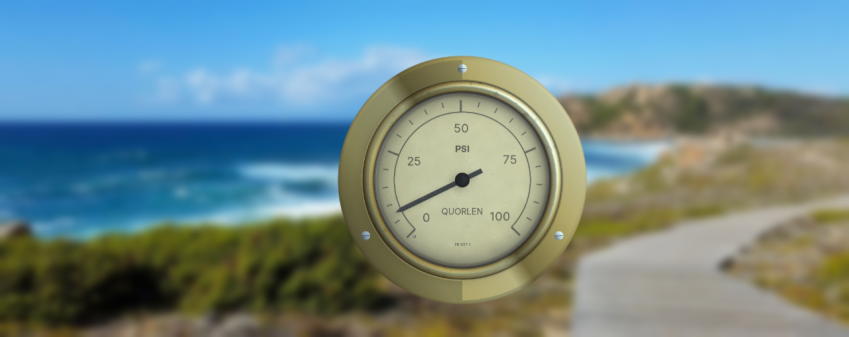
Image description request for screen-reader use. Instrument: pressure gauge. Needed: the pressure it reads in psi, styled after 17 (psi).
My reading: 7.5 (psi)
